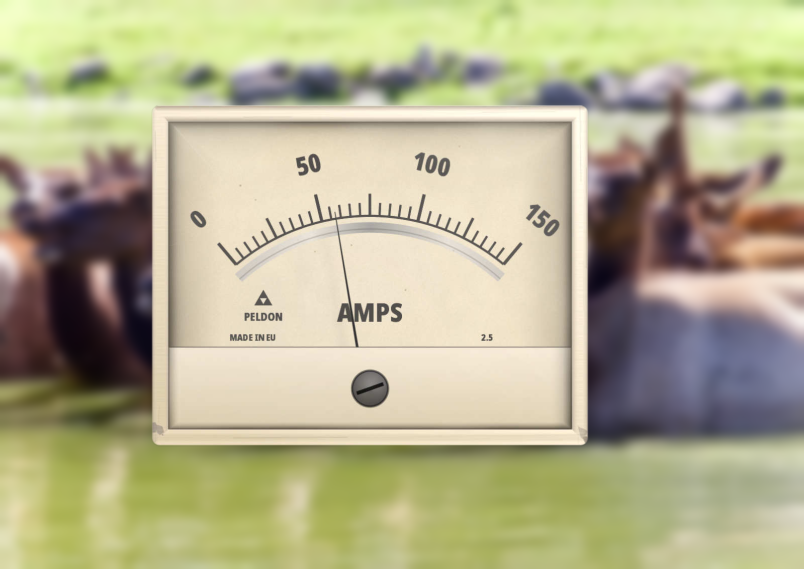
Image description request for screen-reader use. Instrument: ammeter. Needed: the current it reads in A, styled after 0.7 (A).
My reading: 57.5 (A)
